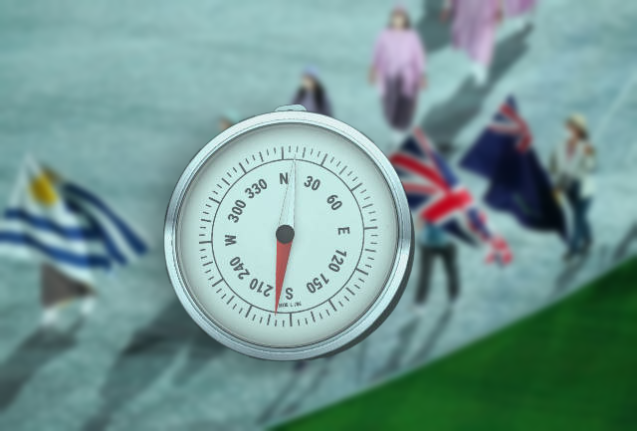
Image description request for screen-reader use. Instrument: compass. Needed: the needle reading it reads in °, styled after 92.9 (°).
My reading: 190 (°)
